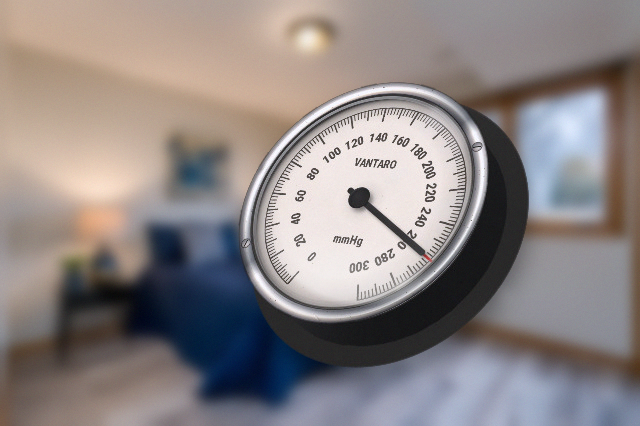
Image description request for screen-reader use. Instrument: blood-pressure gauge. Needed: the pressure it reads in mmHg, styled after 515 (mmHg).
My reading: 260 (mmHg)
